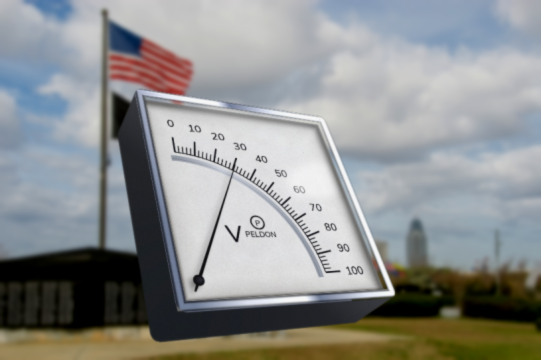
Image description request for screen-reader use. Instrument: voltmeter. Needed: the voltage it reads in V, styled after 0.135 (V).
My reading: 30 (V)
